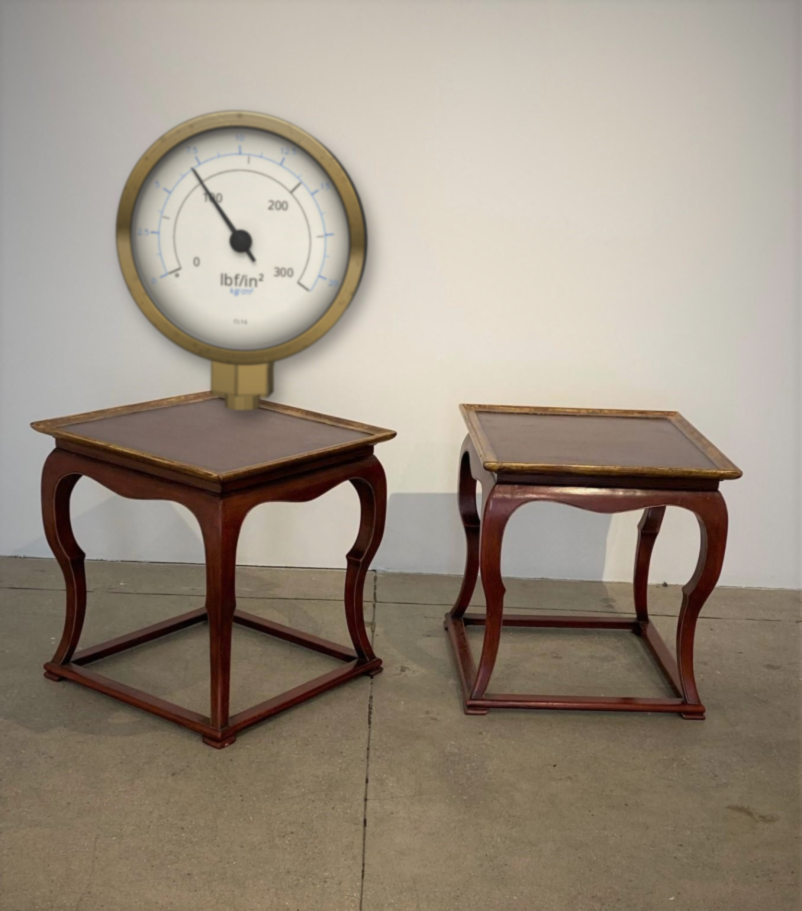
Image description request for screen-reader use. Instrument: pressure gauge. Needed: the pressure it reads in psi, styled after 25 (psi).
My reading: 100 (psi)
